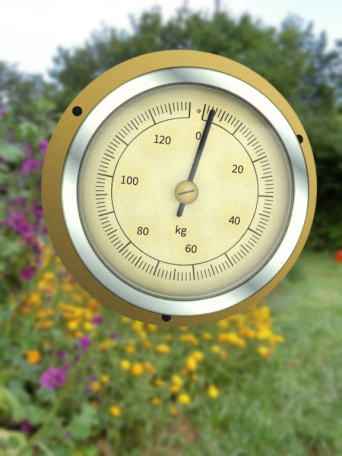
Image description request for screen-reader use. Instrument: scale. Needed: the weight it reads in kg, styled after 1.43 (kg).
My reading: 2 (kg)
